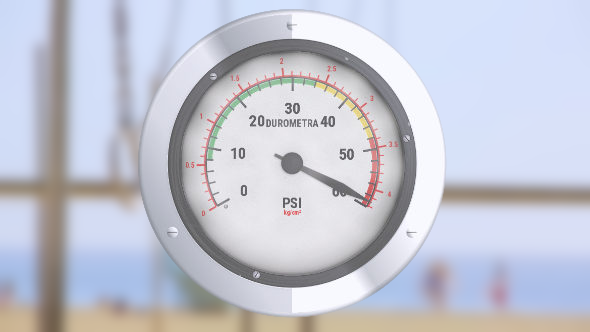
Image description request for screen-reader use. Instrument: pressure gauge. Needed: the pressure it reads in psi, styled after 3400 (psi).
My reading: 59 (psi)
